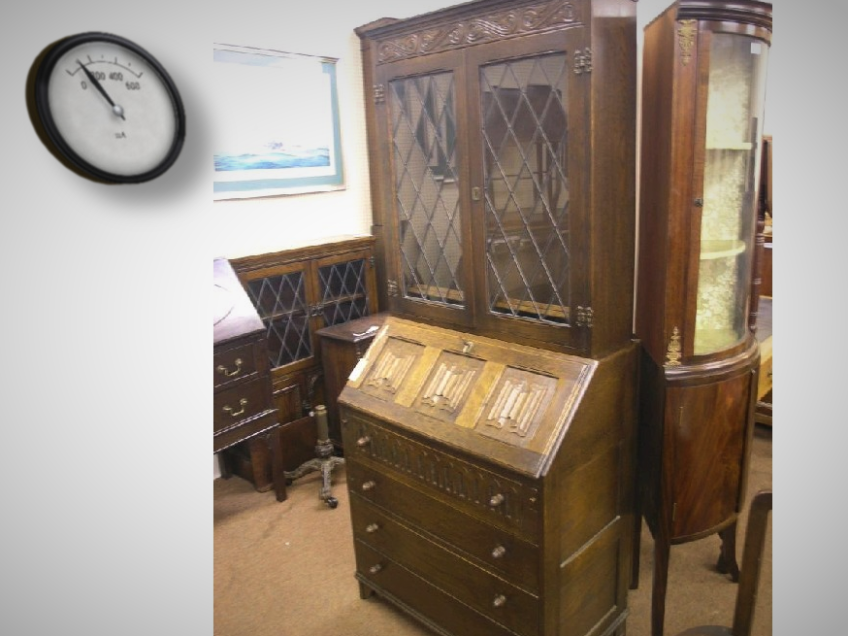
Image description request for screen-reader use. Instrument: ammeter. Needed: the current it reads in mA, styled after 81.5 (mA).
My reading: 100 (mA)
